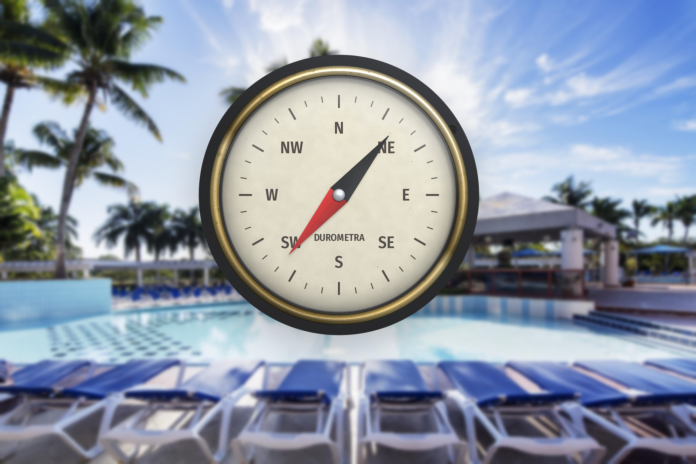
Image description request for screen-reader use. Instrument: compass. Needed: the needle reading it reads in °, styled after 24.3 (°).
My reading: 220 (°)
